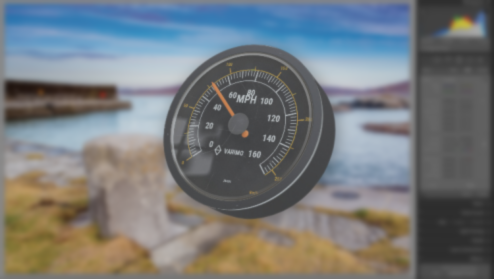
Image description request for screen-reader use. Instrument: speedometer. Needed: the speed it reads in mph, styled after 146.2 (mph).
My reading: 50 (mph)
